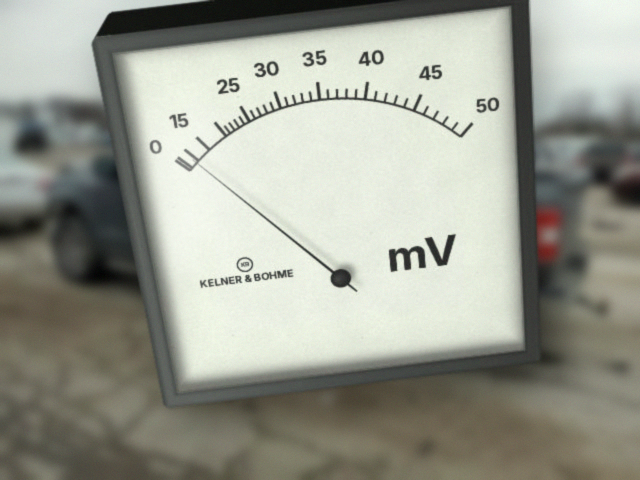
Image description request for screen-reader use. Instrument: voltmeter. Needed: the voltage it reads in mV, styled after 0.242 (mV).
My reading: 10 (mV)
